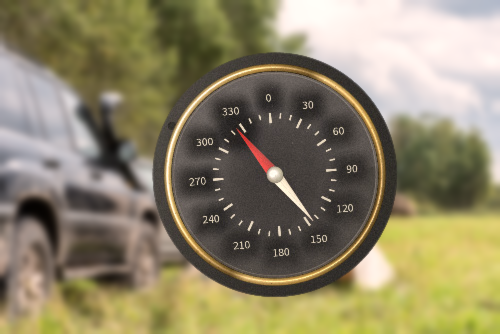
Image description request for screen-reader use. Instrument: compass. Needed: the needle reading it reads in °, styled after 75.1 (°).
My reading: 325 (°)
